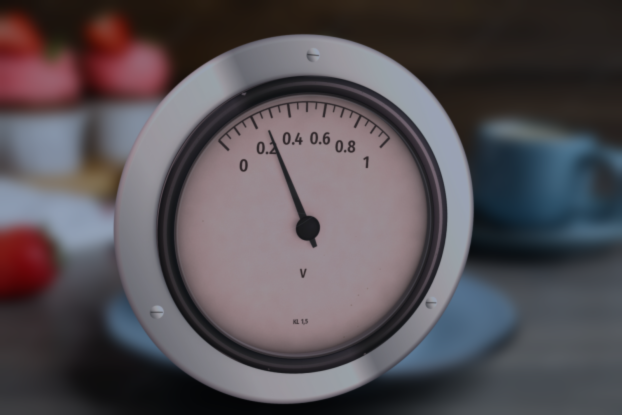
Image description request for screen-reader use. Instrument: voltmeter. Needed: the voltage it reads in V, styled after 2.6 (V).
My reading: 0.25 (V)
